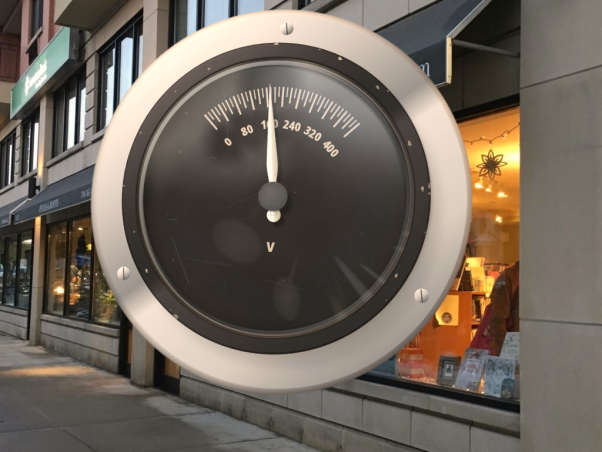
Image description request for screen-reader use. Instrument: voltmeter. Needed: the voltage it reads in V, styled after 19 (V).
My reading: 170 (V)
